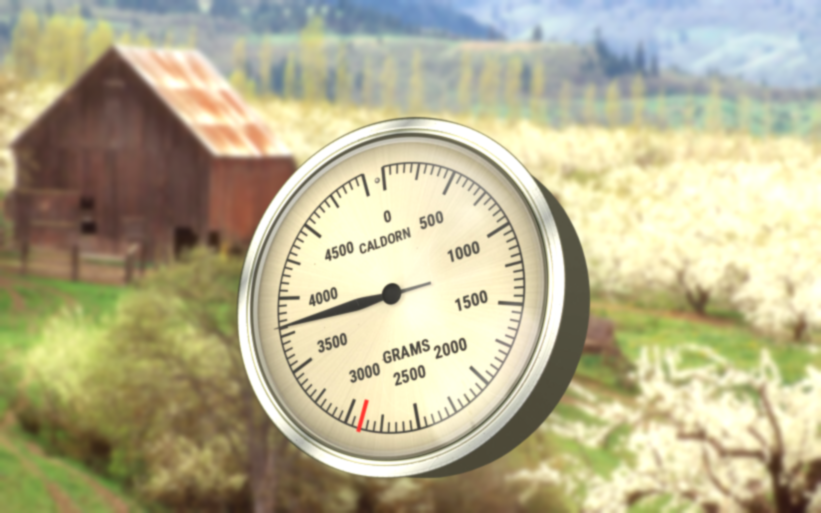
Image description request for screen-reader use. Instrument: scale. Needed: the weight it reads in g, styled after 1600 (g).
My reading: 3800 (g)
